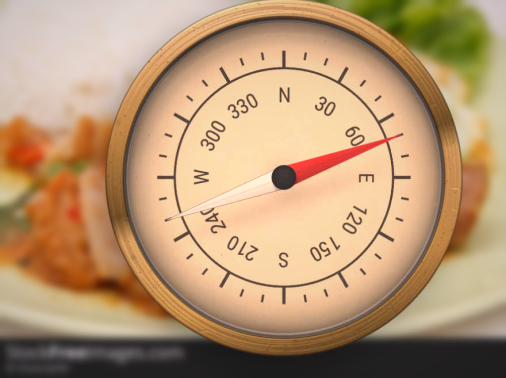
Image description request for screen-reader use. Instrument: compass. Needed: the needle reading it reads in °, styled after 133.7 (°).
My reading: 70 (°)
